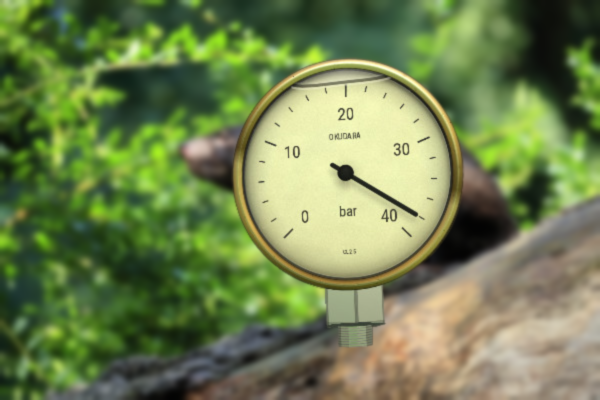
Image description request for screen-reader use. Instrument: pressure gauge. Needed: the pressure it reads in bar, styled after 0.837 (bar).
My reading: 38 (bar)
